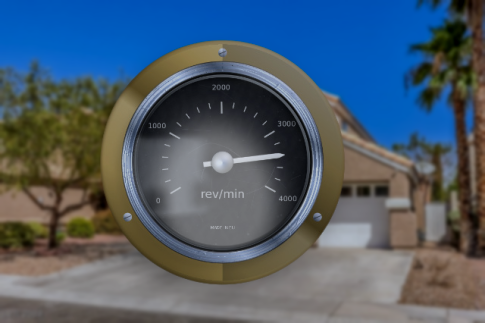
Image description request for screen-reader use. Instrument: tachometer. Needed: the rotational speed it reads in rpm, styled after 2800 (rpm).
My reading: 3400 (rpm)
